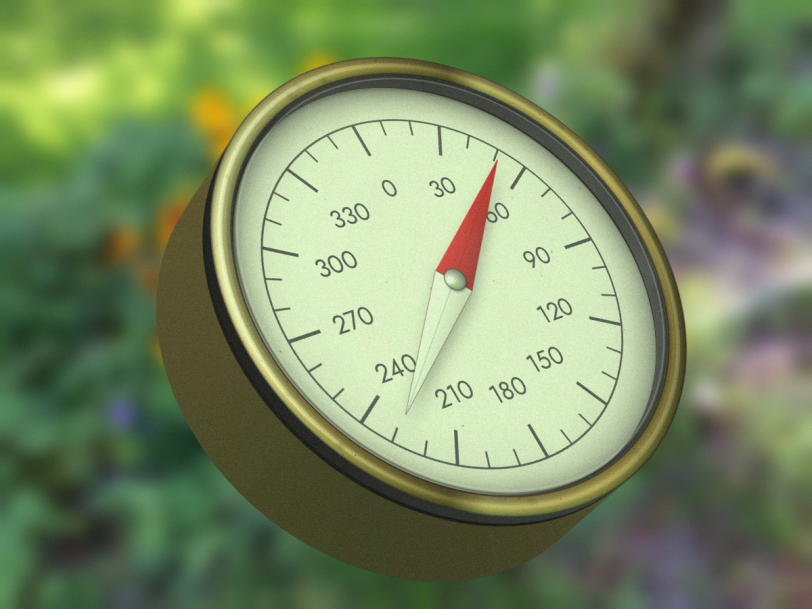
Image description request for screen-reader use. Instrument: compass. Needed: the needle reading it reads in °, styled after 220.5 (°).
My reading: 50 (°)
